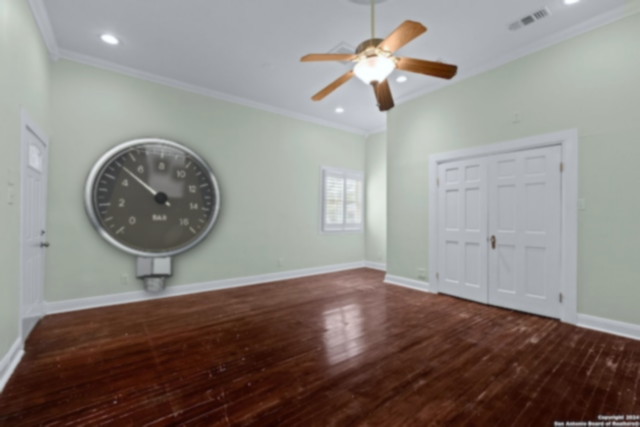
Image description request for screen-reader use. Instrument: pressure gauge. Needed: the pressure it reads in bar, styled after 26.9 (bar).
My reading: 5 (bar)
